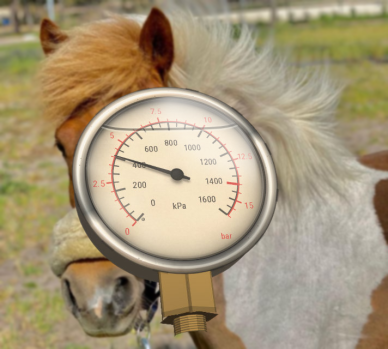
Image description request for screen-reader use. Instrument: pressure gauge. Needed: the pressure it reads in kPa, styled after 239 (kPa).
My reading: 400 (kPa)
